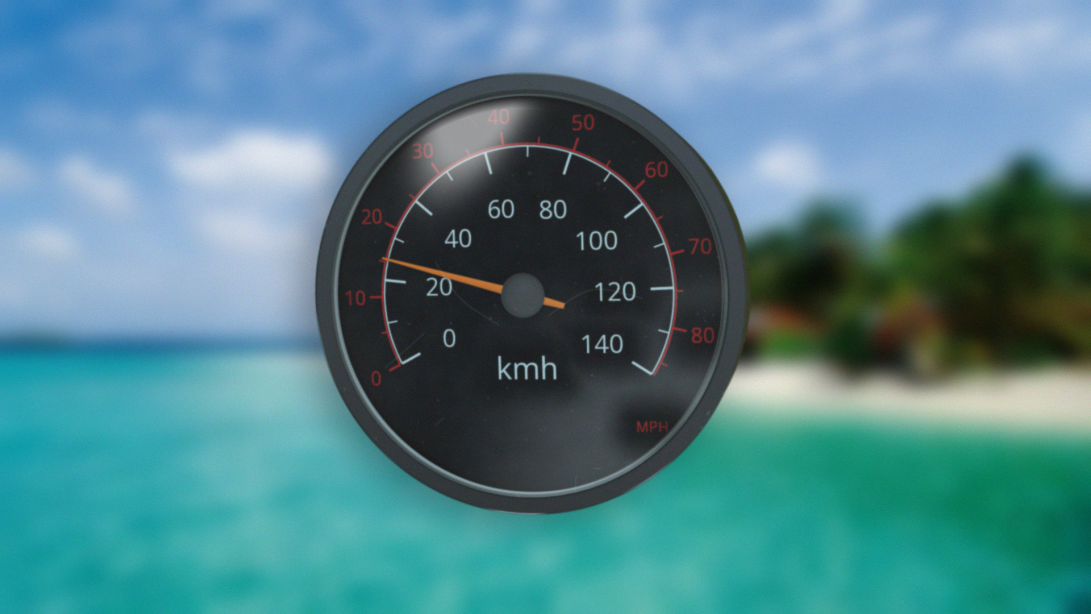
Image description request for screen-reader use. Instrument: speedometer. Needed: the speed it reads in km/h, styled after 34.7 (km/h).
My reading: 25 (km/h)
